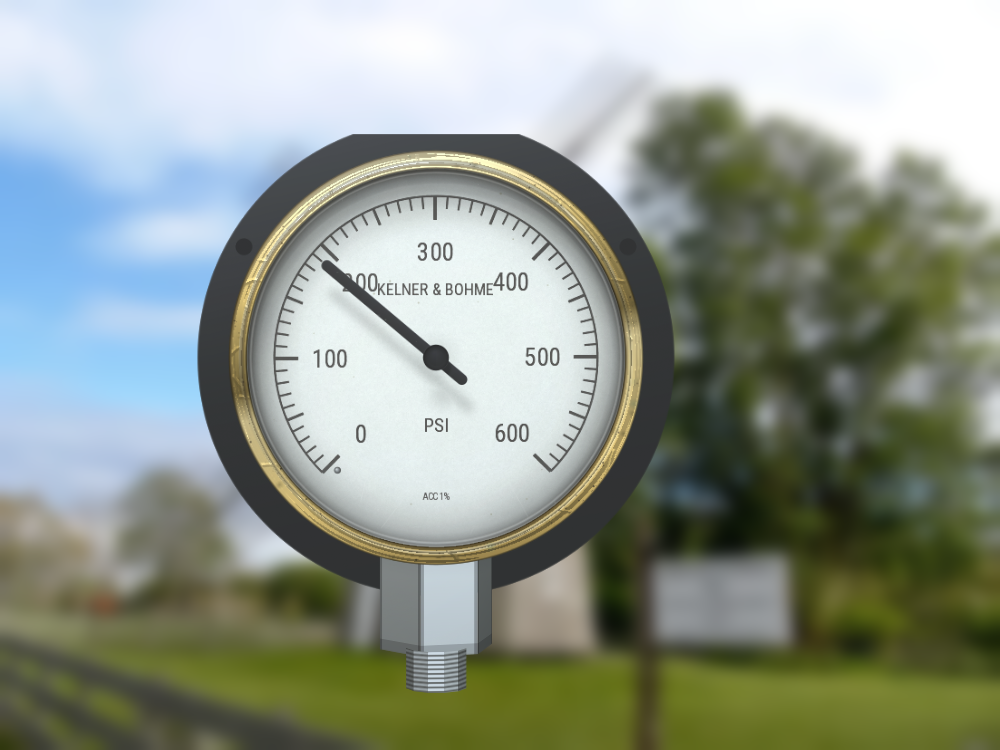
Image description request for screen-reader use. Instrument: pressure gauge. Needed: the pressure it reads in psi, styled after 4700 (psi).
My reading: 190 (psi)
